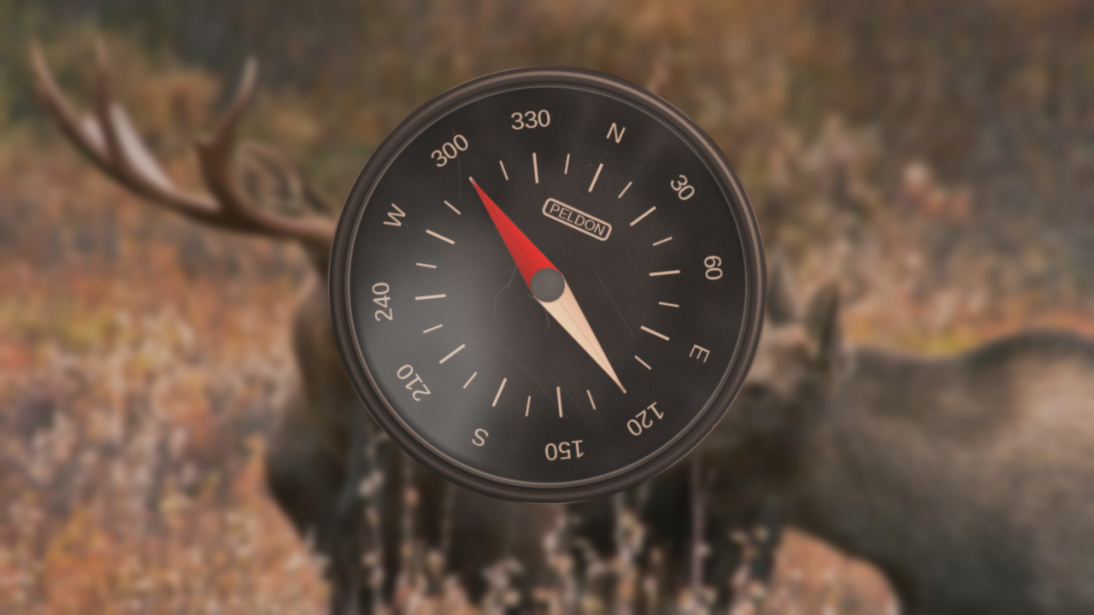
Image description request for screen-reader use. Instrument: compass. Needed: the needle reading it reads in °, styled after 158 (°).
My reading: 300 (°)
